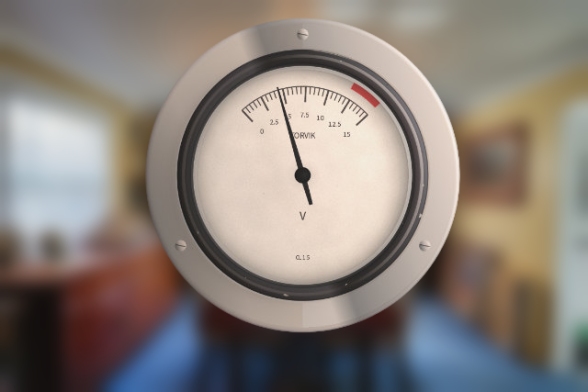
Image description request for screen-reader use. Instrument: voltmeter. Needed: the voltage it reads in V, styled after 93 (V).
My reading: 4.5 (V)
